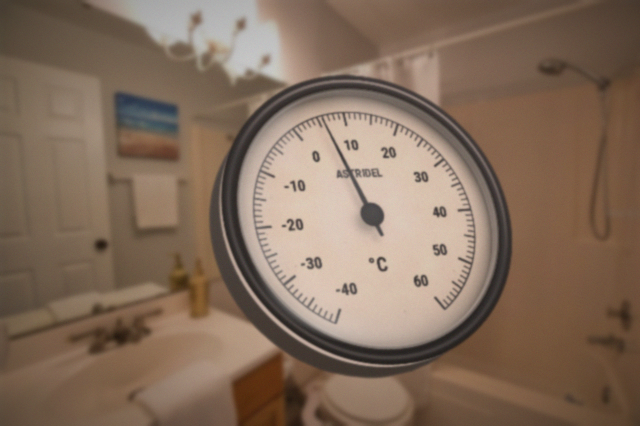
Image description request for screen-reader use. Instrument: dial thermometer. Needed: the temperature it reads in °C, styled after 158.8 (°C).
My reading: 5 (°C)
